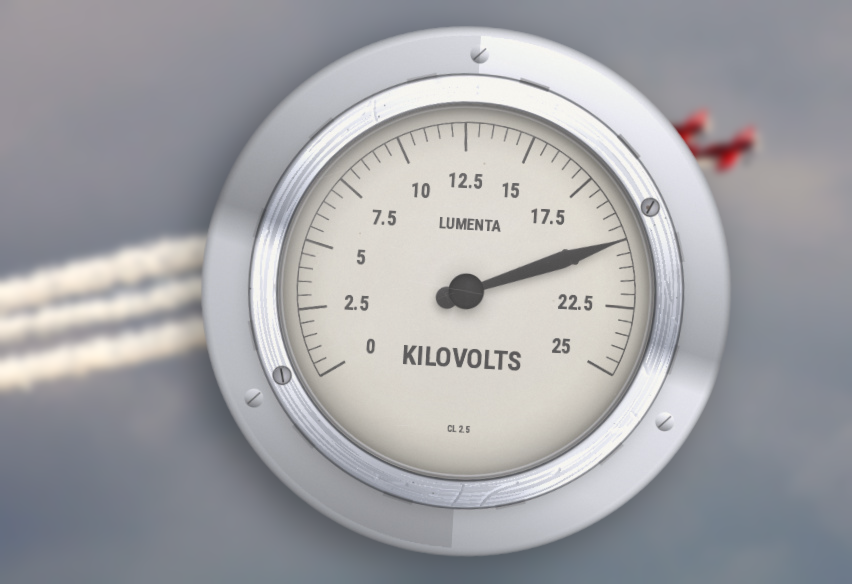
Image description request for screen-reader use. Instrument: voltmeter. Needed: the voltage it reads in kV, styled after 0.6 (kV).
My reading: 20 (kV)
